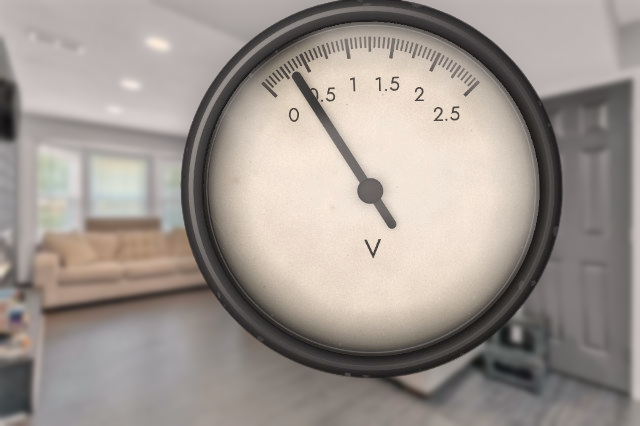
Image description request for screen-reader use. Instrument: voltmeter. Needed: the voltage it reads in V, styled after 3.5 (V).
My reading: 0.35 (V)
